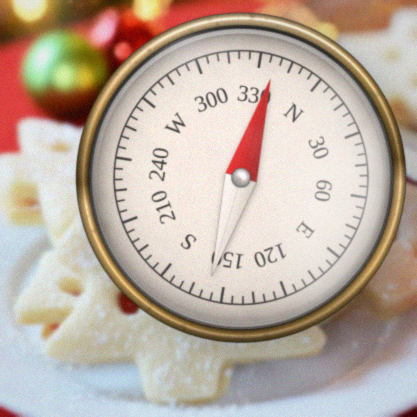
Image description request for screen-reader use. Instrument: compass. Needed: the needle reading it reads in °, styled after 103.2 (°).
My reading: 337.5 (°)
